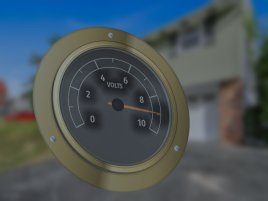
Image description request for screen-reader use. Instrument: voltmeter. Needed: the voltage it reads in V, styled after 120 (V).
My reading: 9 (V)
